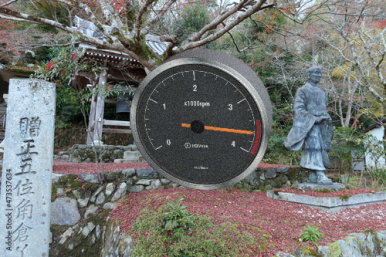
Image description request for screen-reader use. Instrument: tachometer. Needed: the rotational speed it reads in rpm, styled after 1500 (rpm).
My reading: 3600 (rpm)
